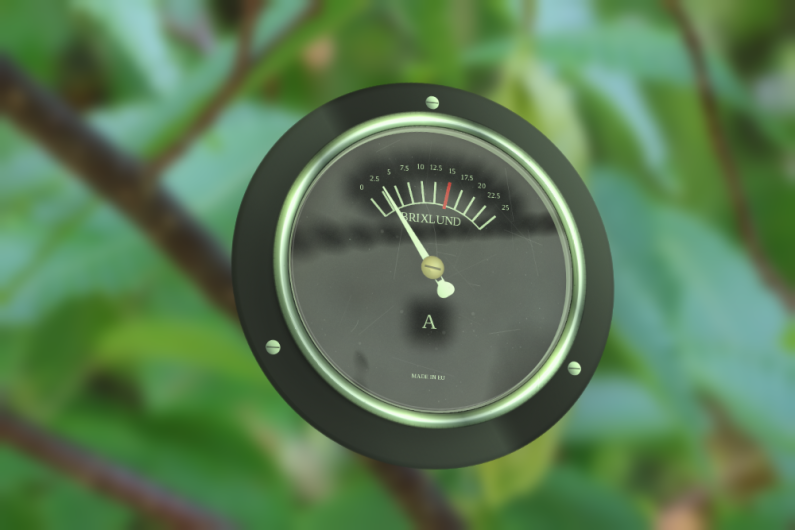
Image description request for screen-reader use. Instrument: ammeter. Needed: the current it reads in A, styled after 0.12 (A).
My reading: 2.5 (A)
